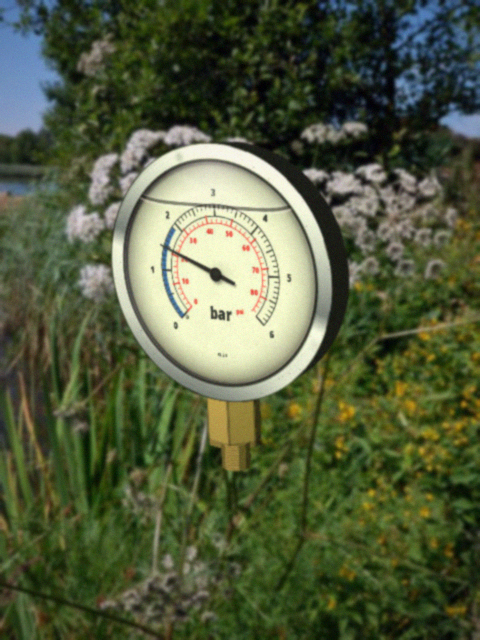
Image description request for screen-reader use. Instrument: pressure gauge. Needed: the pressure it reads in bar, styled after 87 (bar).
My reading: 1.5 (bar)
